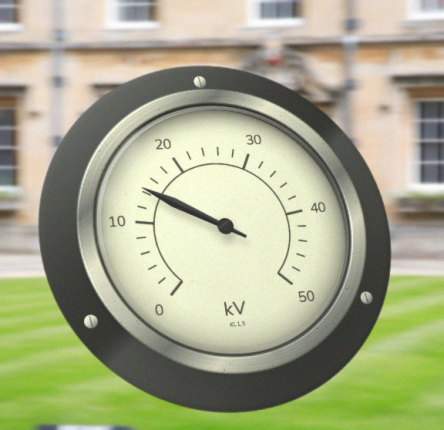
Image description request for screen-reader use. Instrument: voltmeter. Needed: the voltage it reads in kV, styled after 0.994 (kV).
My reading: 14 (kV)
